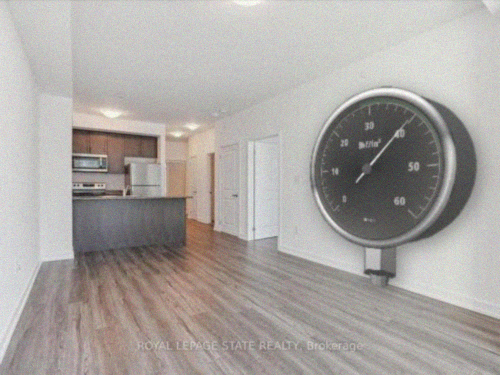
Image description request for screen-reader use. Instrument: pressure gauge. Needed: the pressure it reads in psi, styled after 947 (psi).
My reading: 40 (psi)
